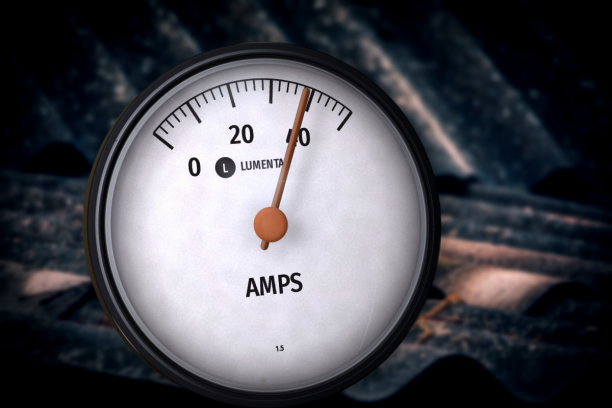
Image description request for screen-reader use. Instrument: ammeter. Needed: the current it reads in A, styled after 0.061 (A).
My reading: 38 (A)
